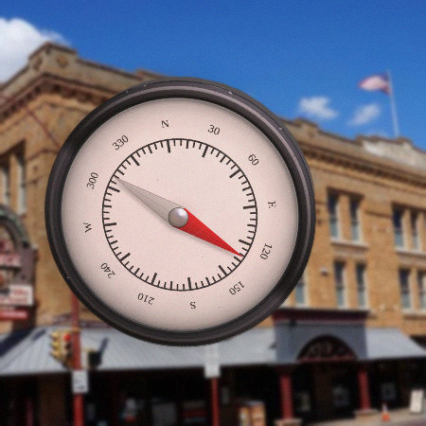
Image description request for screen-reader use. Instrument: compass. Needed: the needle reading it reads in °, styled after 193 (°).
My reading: 130 (°)
